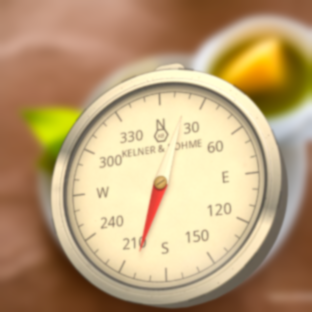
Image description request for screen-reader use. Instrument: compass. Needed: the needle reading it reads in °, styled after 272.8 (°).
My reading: 200 (°)
